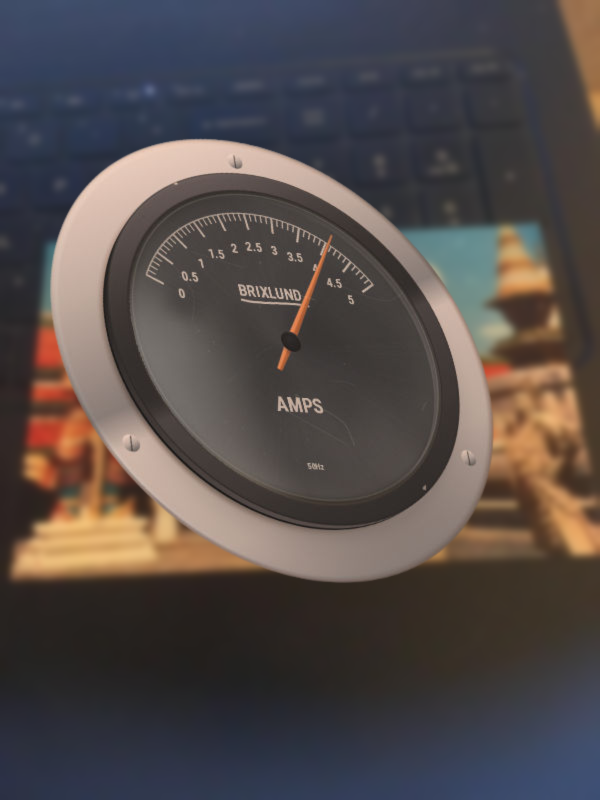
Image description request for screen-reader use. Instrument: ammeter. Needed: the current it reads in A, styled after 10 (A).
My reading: 4 (A)
